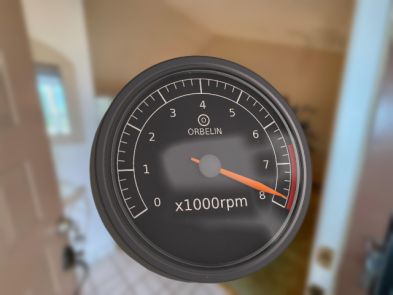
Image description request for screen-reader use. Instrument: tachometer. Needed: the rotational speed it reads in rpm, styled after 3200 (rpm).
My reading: 7800 (rpm)
